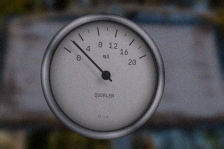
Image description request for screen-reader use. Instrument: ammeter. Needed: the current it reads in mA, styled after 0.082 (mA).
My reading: 2 (mA)
